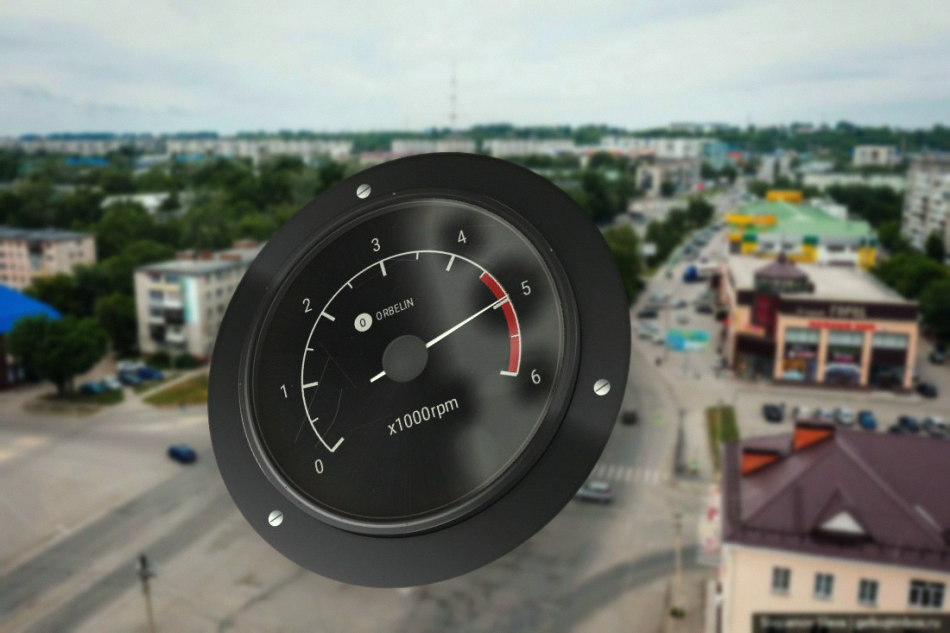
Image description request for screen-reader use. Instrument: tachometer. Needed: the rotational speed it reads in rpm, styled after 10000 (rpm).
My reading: 5000 (rpm)
